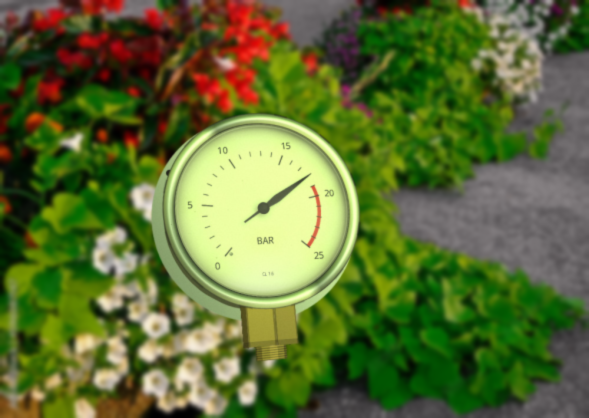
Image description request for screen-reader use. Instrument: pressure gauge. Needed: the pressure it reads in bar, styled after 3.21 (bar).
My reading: 18 (bar)
